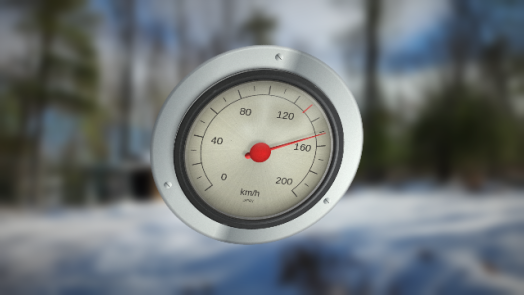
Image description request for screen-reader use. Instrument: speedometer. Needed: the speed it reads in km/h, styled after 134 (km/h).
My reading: 150 (km/h)
